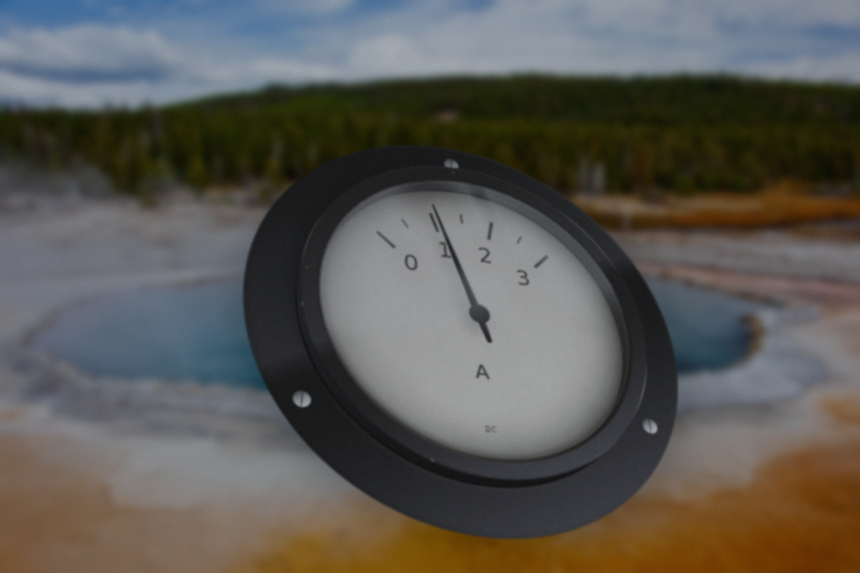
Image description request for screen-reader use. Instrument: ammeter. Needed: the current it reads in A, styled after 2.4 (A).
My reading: 1 (A)
